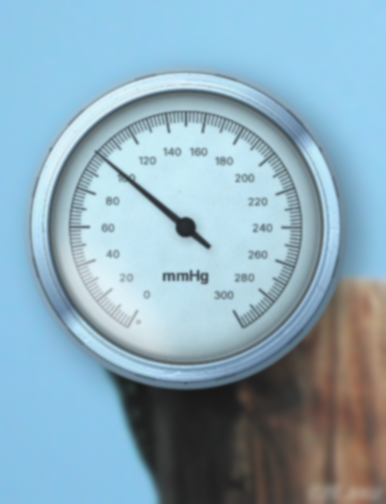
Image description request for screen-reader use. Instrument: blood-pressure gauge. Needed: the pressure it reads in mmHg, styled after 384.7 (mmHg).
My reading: 100 (mmHg)
